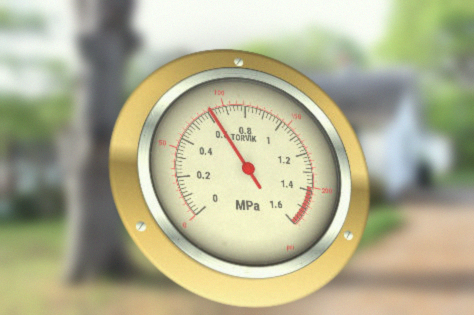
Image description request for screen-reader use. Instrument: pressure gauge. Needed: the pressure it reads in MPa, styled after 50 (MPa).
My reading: 0.6 (MPa)
